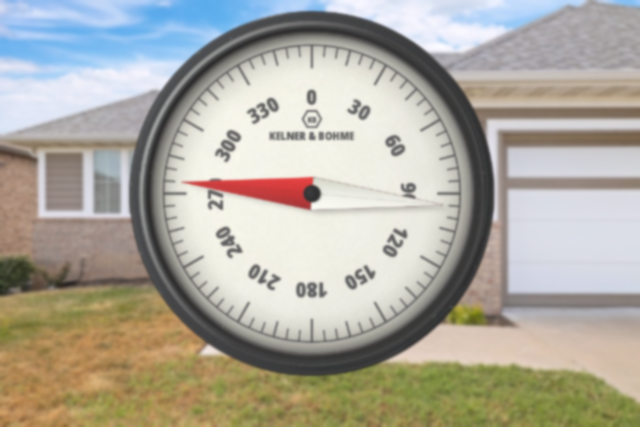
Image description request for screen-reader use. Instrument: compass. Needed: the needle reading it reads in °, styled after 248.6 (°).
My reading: 275 (°)
